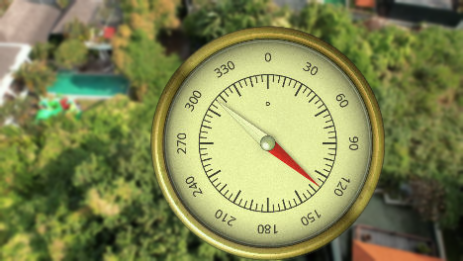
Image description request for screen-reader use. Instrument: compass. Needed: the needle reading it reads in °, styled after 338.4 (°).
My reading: 130 (°)
